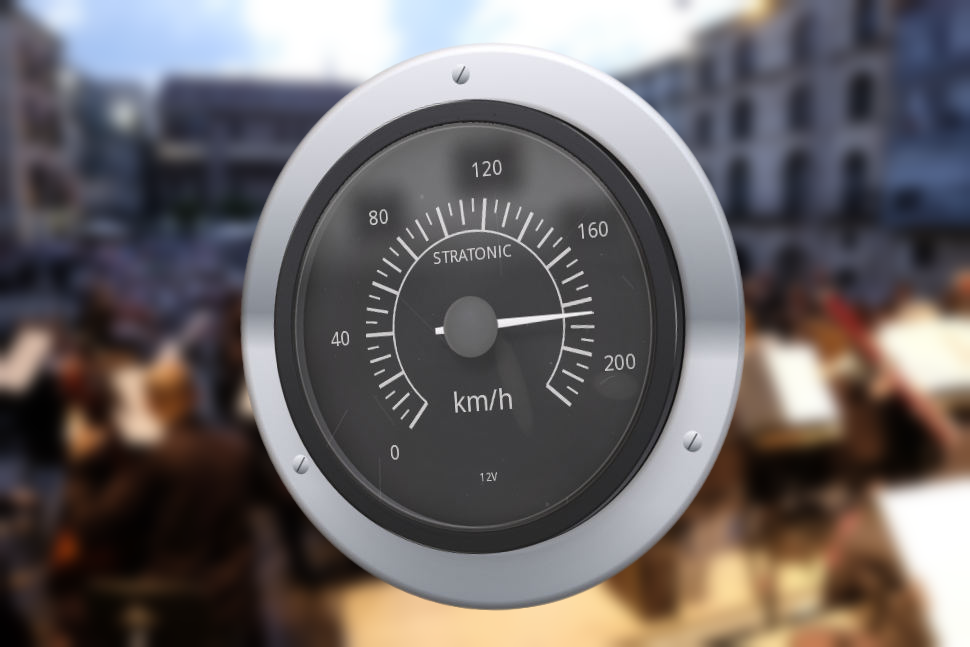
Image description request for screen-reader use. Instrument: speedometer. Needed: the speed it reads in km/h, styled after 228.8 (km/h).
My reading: 185 (km/h)
